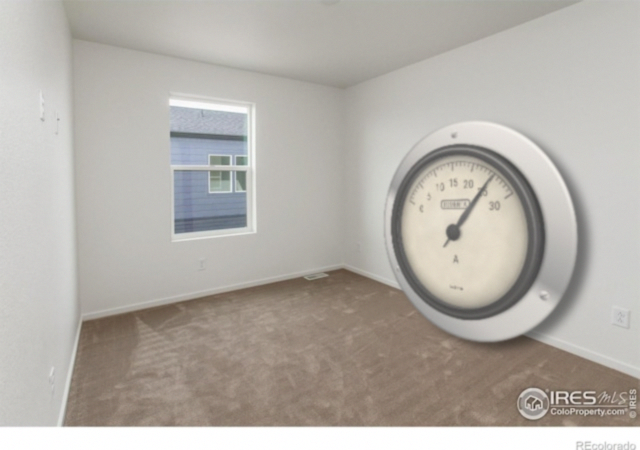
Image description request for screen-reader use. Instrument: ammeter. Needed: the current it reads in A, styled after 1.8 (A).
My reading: 25 (A)
